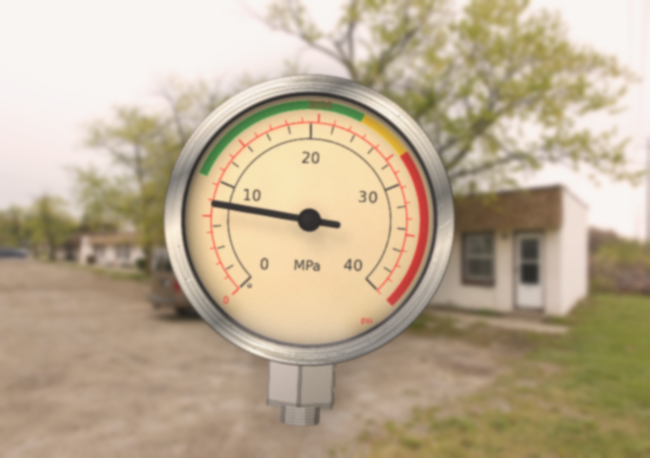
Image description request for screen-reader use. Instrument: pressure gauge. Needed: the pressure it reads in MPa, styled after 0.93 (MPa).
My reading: 8 (MPa)
